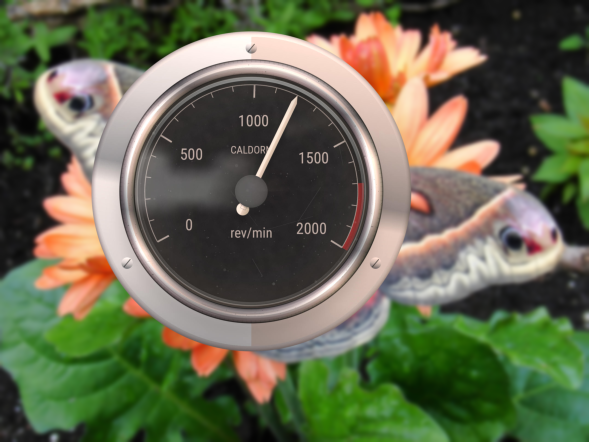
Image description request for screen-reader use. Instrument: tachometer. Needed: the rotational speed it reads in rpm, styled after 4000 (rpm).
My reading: 1200 (rpm)
